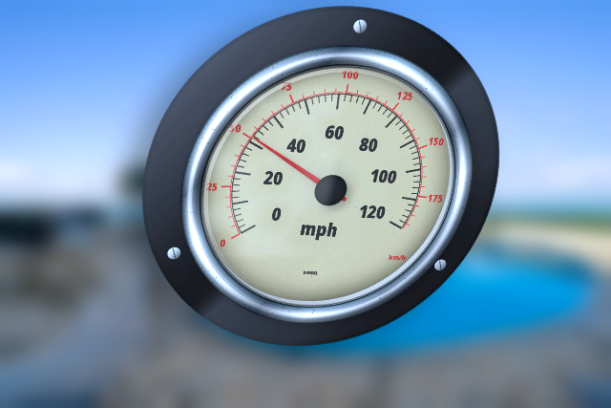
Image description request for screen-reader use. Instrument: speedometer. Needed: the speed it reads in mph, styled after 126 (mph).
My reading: 32 (mph)
